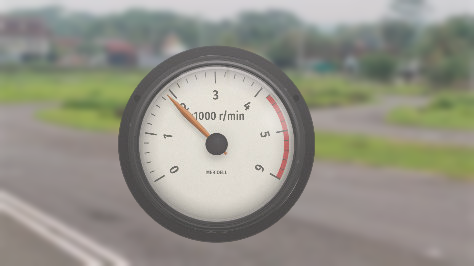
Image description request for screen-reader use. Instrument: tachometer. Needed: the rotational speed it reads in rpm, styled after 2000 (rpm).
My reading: 1900 (rpm)
